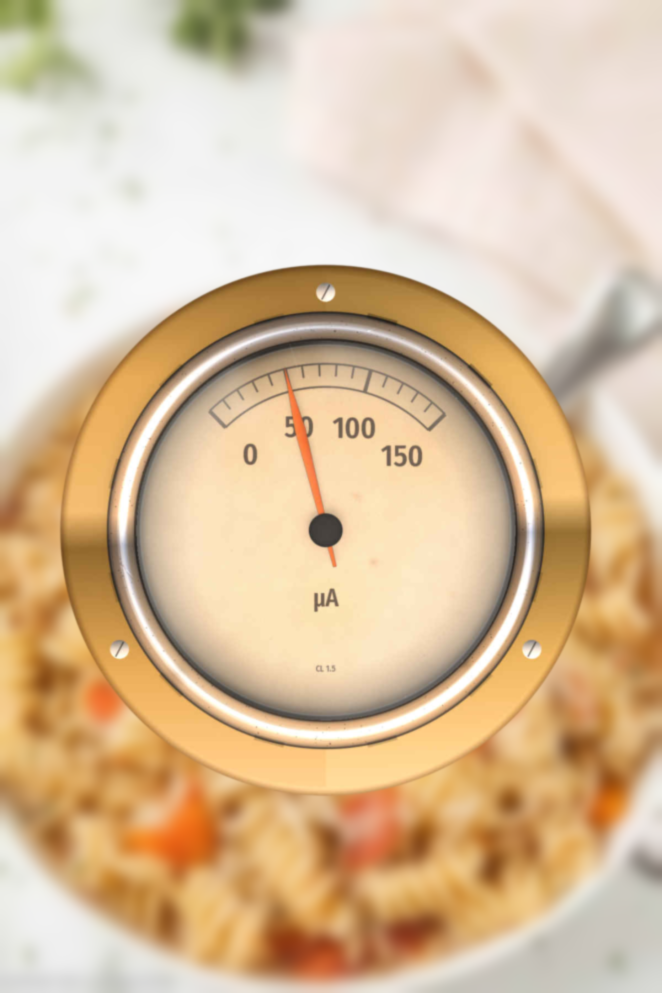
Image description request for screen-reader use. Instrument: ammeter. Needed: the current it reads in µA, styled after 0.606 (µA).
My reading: 50 (µA)
